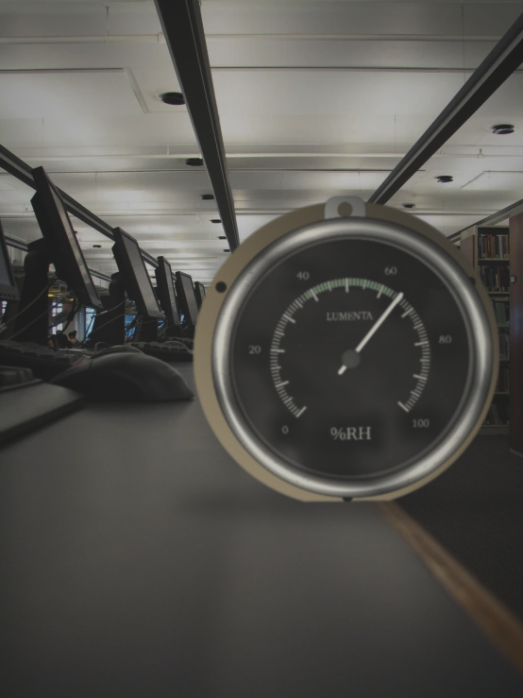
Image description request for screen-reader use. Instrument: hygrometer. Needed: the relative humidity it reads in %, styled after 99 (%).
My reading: 65 (%)
